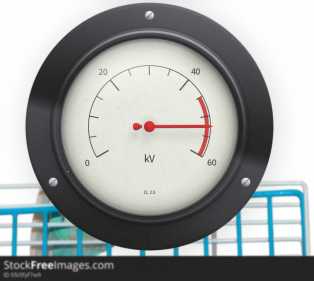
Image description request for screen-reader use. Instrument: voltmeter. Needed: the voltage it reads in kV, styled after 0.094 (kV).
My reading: 52.5 (kV)
